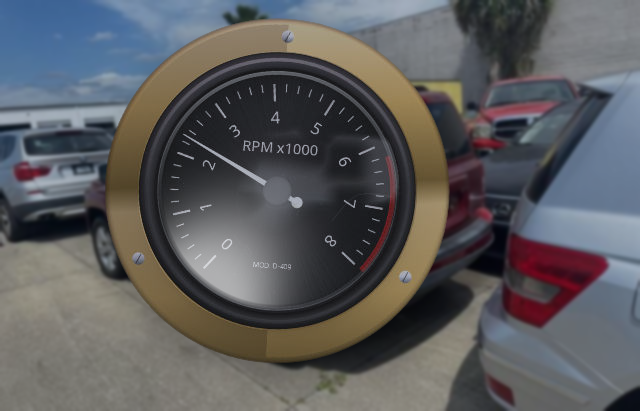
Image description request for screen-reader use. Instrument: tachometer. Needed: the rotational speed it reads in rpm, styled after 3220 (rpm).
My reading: 2300 (rpm)
